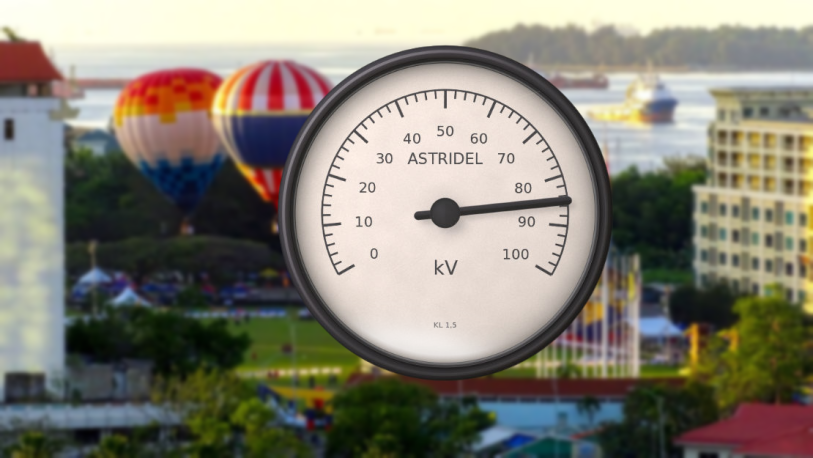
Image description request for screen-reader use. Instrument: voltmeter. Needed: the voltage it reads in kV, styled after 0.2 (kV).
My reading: 85 (kV)
